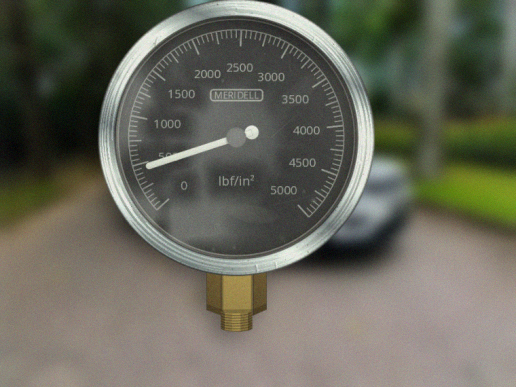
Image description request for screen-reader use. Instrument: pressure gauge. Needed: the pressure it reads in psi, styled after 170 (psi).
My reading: 450 (psi)
